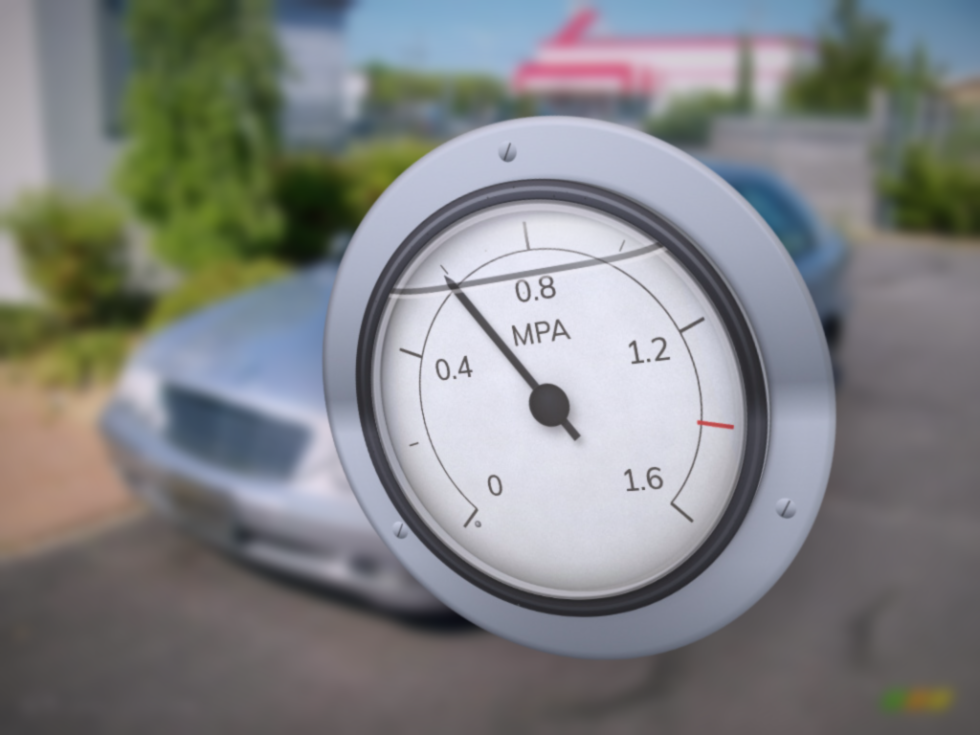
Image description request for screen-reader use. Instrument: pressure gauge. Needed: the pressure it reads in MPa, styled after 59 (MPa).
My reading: 0.6 (MPa)
